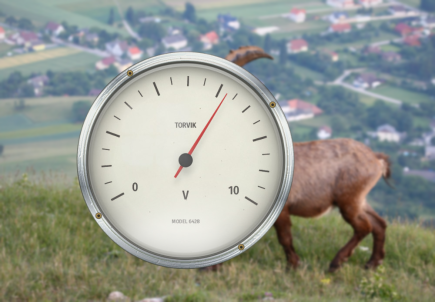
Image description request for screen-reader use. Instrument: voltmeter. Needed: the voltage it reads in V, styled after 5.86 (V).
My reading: 6.25 (V)
